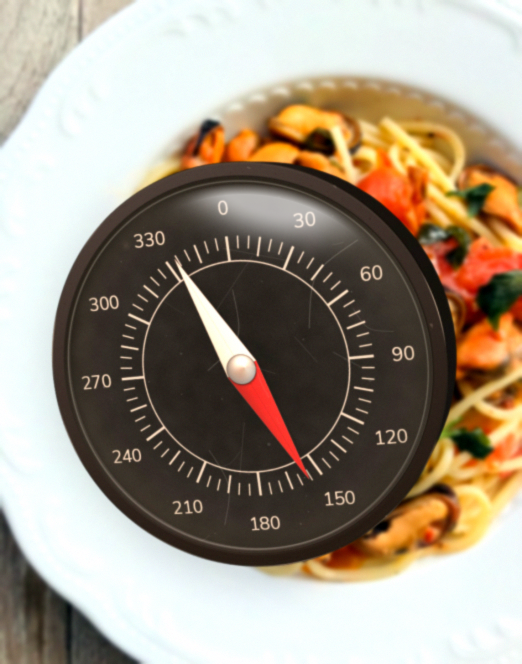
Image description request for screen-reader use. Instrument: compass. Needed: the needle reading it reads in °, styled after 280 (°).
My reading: 155 (°)
